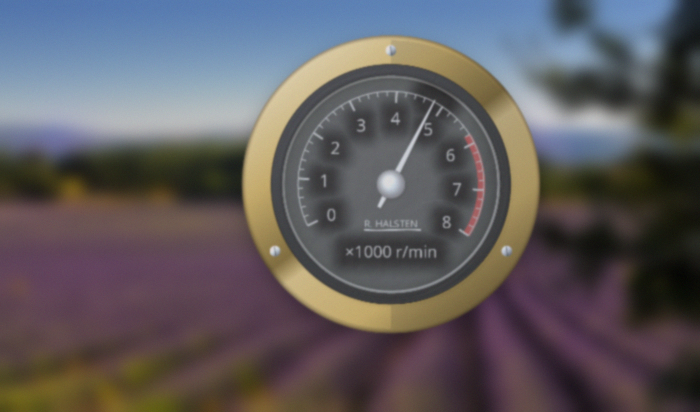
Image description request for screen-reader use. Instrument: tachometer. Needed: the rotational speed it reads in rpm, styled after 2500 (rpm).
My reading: 4800 (rpm)
